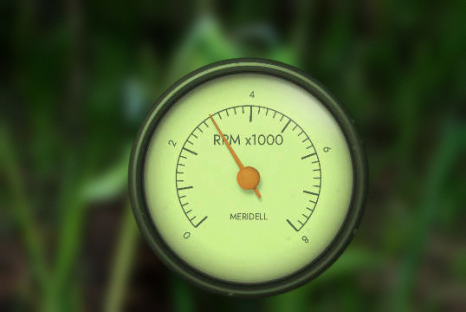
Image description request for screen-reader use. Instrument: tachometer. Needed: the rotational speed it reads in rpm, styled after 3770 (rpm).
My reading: 3000 (rpm)
